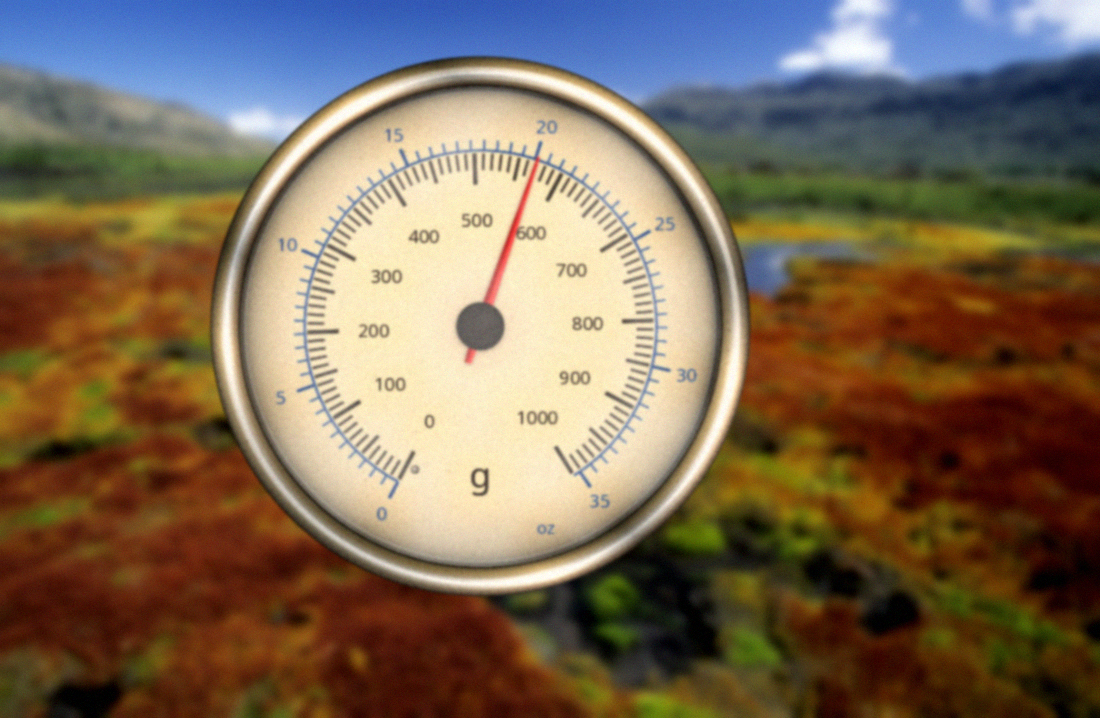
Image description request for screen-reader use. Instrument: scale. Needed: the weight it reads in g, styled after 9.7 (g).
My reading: 570 (g)
